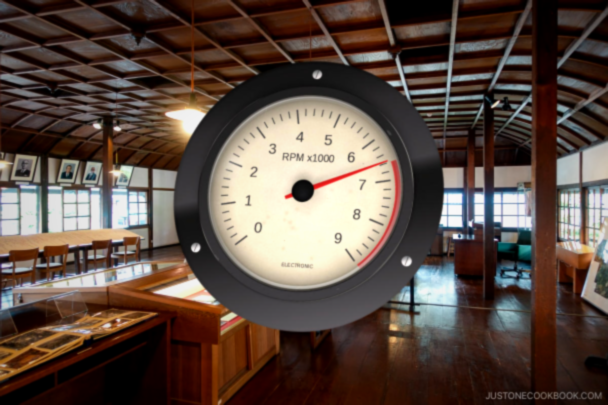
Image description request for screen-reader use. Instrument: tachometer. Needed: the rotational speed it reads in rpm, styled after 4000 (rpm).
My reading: 6600 (rpm)
